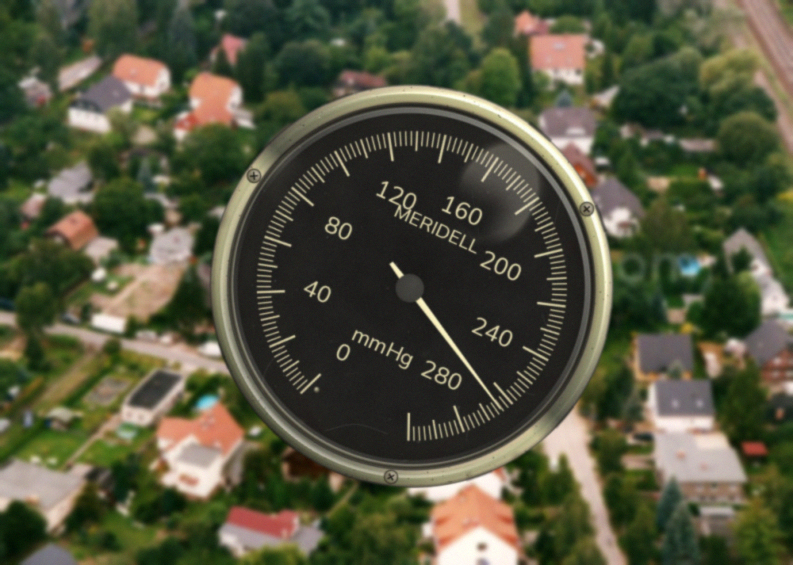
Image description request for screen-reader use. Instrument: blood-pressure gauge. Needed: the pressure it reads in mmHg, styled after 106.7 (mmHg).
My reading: 264 (mmHg)
